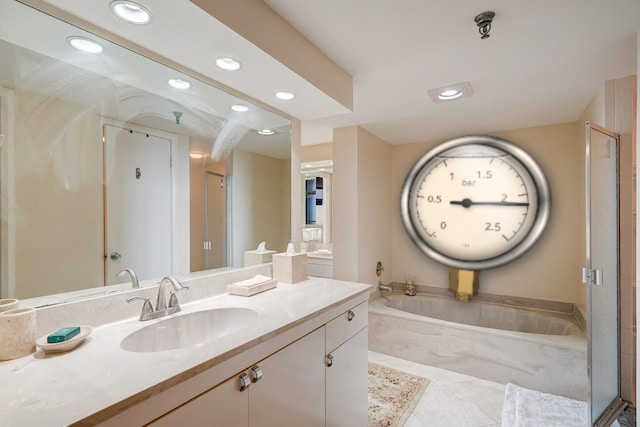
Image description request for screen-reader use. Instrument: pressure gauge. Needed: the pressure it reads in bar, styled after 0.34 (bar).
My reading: 2.1 (bar)
